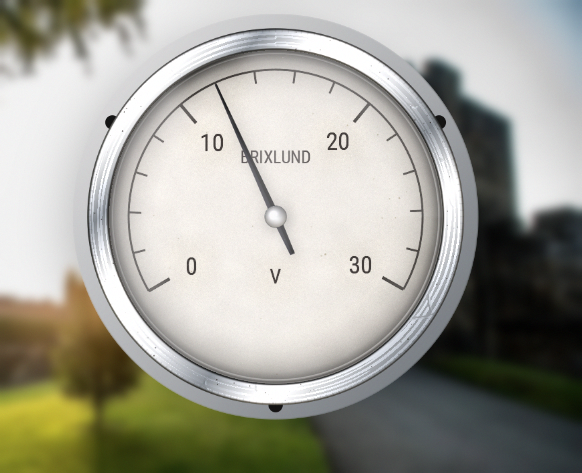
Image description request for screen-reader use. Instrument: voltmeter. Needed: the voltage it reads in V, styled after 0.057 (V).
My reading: 12 (V)
